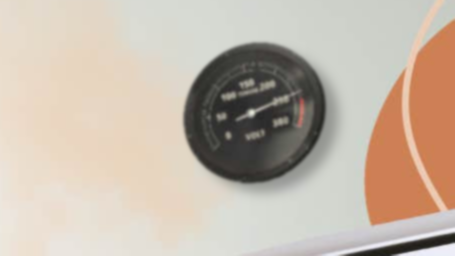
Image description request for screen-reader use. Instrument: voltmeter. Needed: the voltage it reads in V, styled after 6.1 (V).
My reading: 250 (V)
